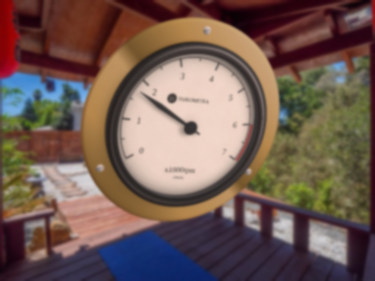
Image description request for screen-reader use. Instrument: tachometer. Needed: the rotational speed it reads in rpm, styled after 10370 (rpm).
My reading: 1750 (rpm)
